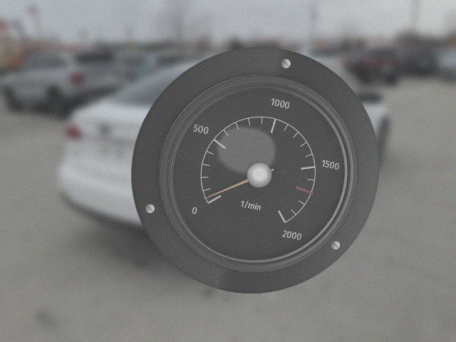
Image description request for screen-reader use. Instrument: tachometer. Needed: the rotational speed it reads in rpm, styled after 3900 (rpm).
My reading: 50 (rpm)
